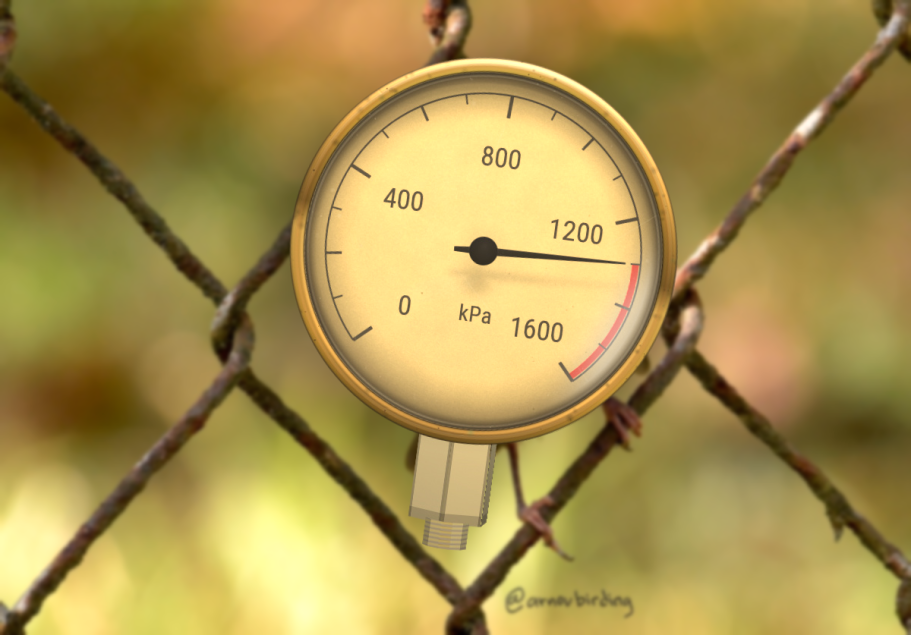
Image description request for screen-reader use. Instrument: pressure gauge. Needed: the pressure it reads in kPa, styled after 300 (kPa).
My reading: 1300 (kPa)
